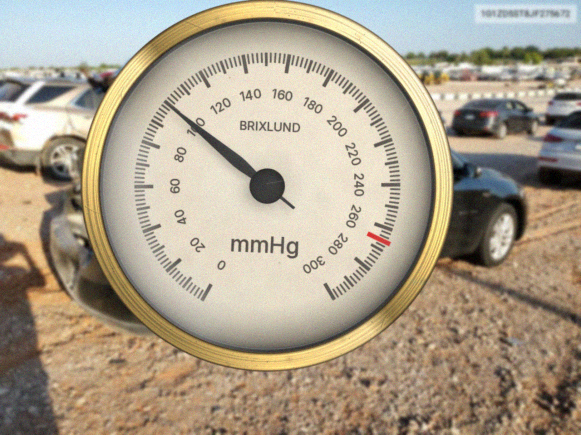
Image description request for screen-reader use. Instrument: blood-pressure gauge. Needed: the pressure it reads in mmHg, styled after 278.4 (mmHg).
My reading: 100 (mmHg)
